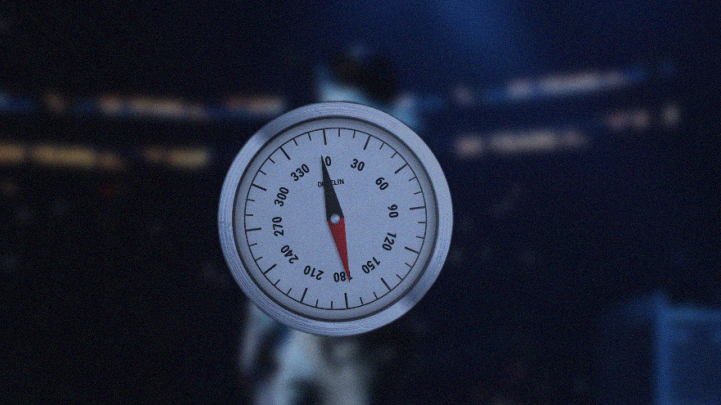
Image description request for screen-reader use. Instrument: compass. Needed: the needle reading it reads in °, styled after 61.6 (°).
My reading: 175 (°)
